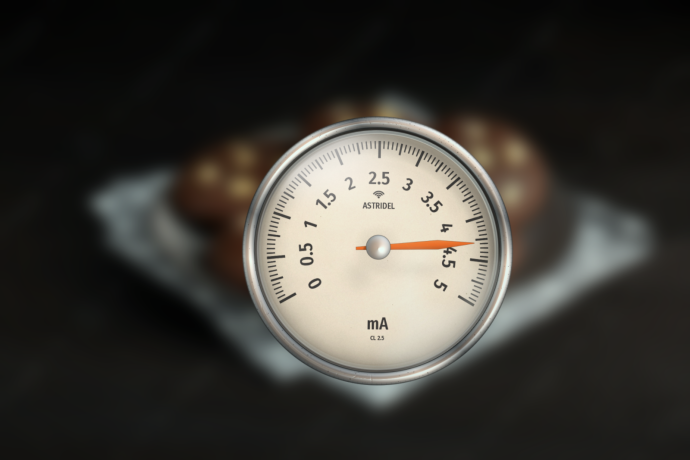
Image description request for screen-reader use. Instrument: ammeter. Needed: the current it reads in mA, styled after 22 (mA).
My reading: 4.3 (mA)
